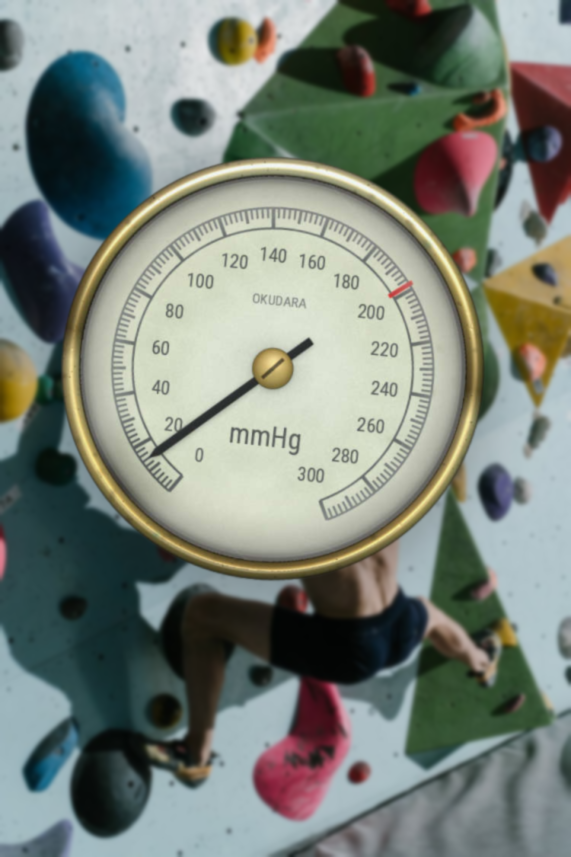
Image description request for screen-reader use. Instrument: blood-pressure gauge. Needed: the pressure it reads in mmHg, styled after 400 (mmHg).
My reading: 14 (mmHg)
